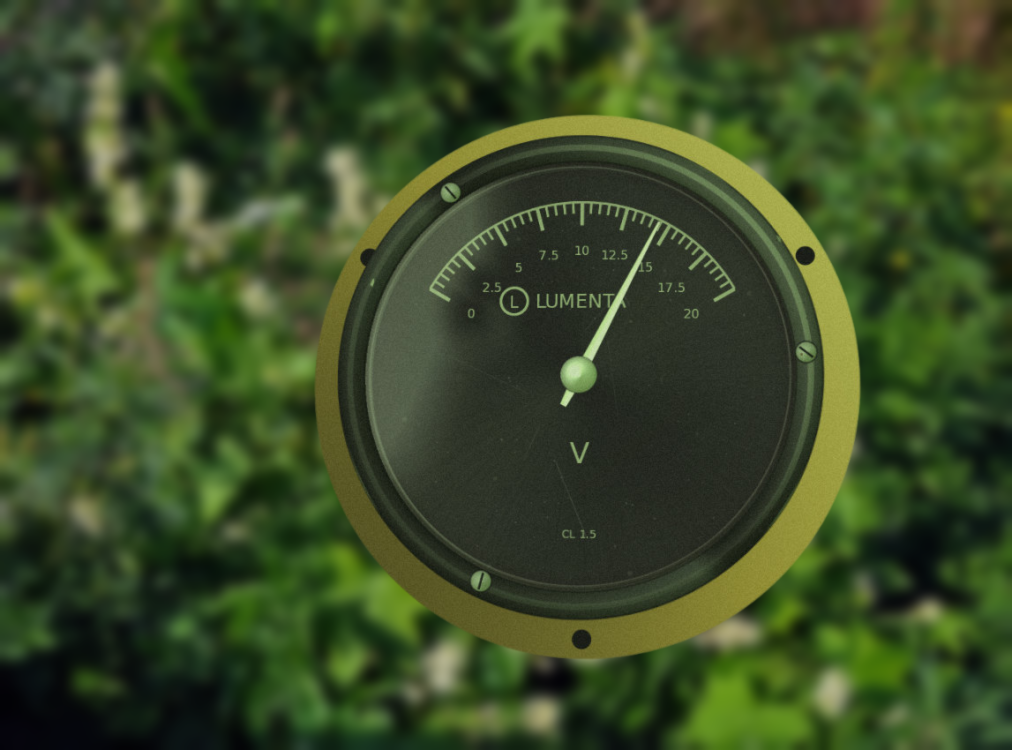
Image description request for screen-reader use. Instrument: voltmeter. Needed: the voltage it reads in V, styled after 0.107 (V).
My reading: 14.5 (V)
